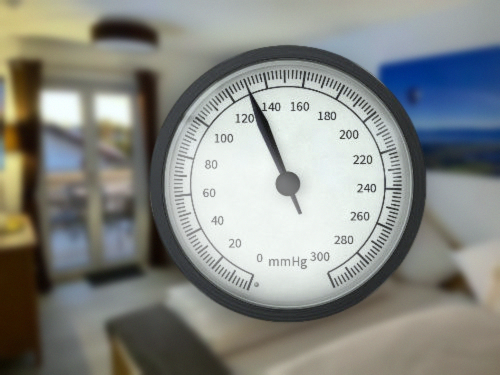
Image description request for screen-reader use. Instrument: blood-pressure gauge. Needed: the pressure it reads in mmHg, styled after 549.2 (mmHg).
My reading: 130 (mmHg)
